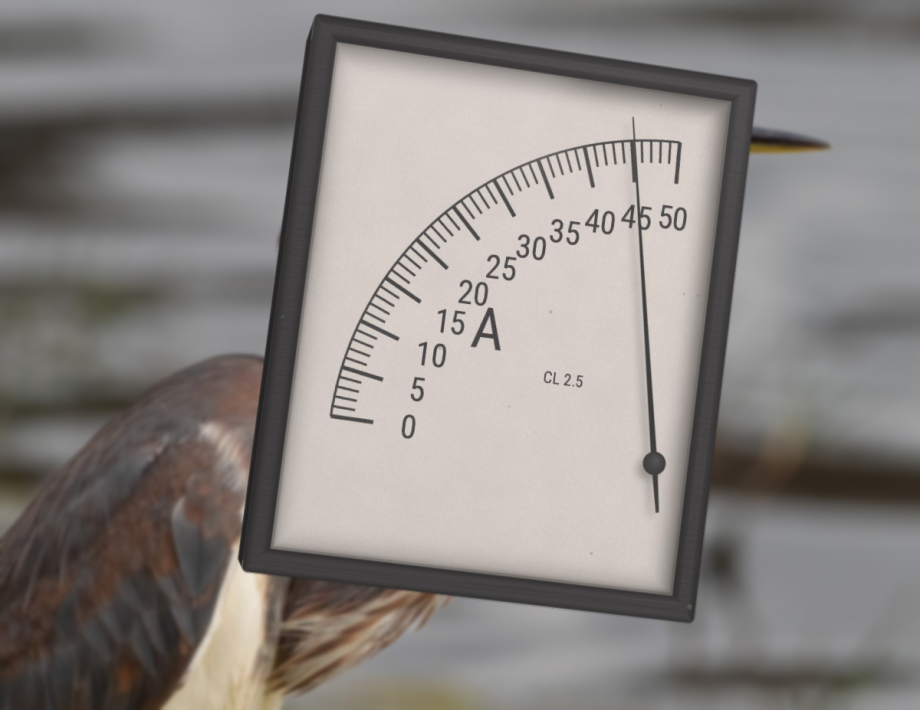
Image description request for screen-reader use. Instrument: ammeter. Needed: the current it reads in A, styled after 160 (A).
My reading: 45 (A)
